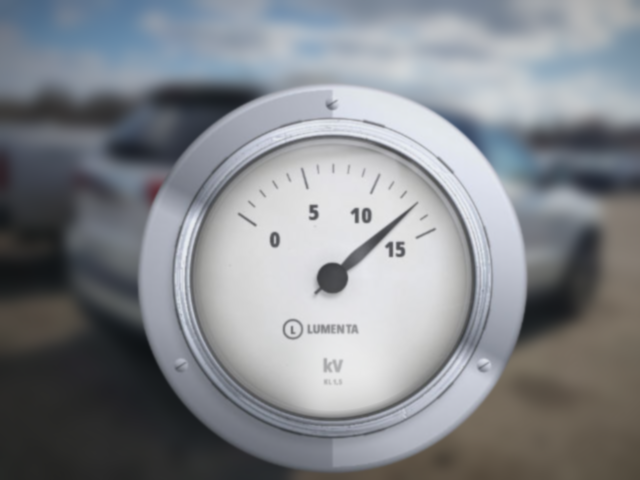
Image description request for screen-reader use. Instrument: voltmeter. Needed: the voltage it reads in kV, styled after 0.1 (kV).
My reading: 13 (kV)
